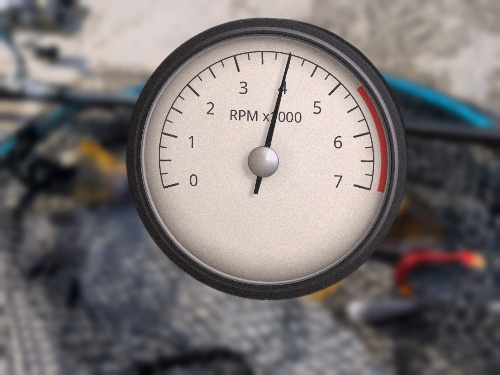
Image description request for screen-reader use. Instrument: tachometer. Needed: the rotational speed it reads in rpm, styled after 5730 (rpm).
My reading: 4000 (rpm)
